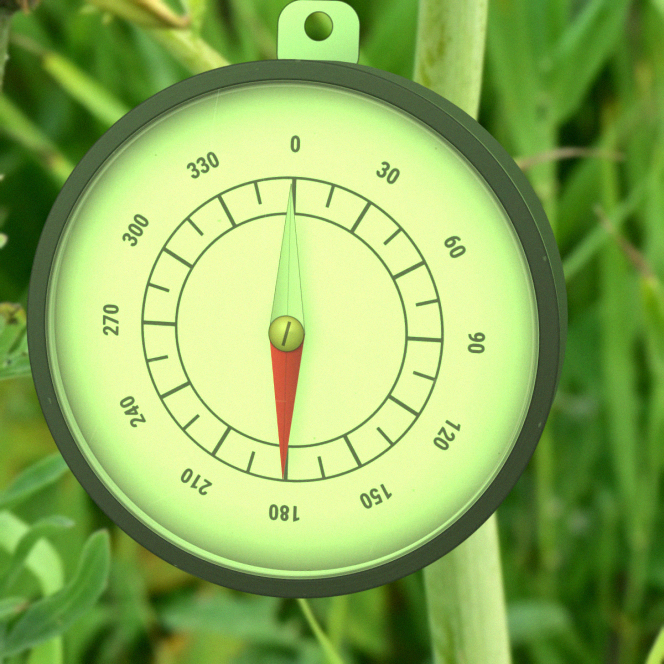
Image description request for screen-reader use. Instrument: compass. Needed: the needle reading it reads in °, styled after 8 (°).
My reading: 180 (°)
